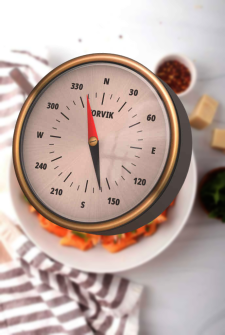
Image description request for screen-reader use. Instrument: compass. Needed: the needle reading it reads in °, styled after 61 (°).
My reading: 340 (°)
